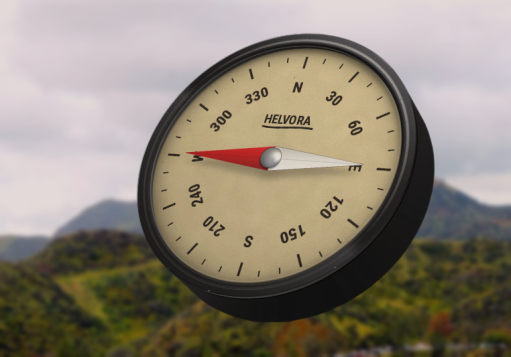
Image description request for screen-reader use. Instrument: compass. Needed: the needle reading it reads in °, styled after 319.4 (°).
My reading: 270 (°)
